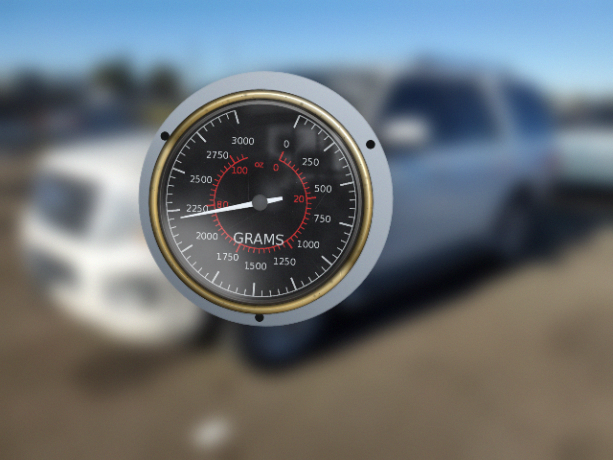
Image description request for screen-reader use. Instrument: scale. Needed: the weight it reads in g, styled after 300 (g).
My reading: 2200 (g)
